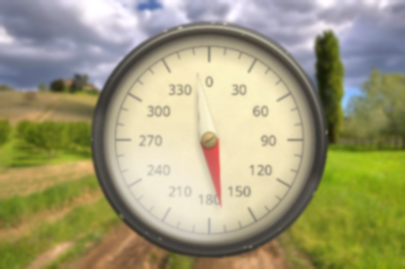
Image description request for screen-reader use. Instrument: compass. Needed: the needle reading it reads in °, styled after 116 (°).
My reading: 170 (°)
